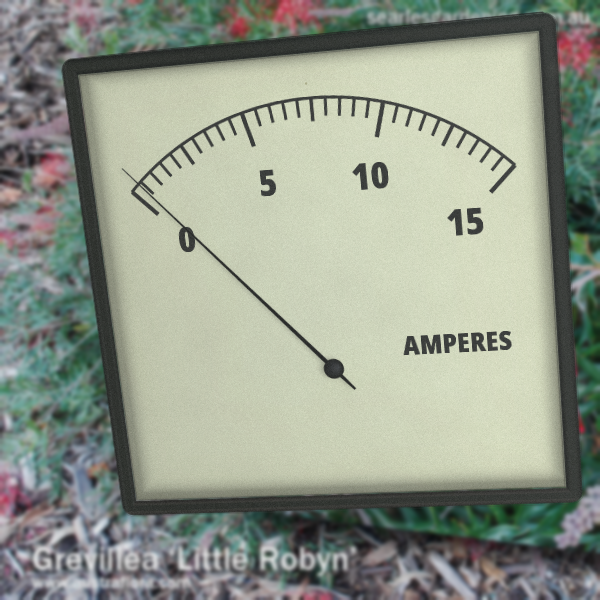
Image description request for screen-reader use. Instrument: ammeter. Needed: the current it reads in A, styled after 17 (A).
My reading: 0.5 (A)
